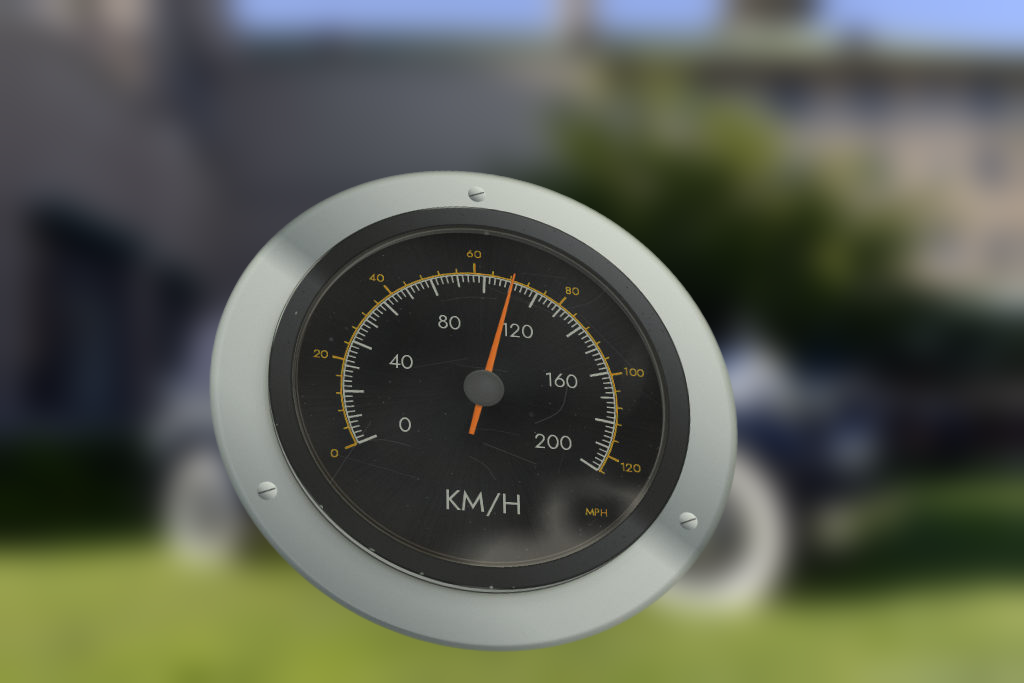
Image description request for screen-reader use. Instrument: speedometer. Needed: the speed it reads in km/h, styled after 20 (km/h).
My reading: 110 (km/h)
